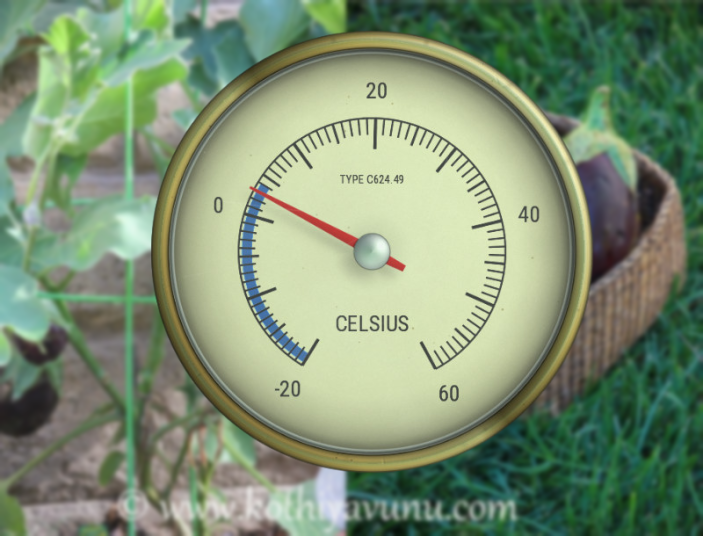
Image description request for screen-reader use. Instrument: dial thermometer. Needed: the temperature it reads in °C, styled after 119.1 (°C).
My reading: 3 (°C)
